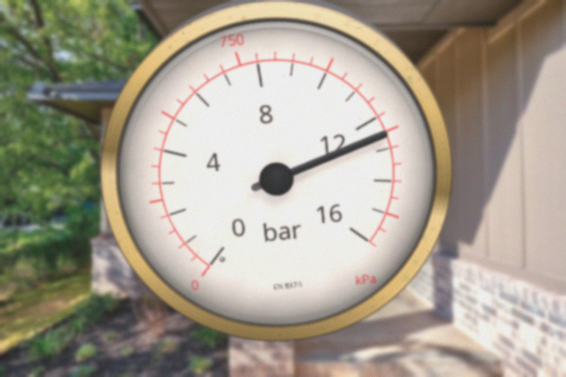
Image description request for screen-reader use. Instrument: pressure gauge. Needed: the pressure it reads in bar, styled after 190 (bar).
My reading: 12.5 (bar)
